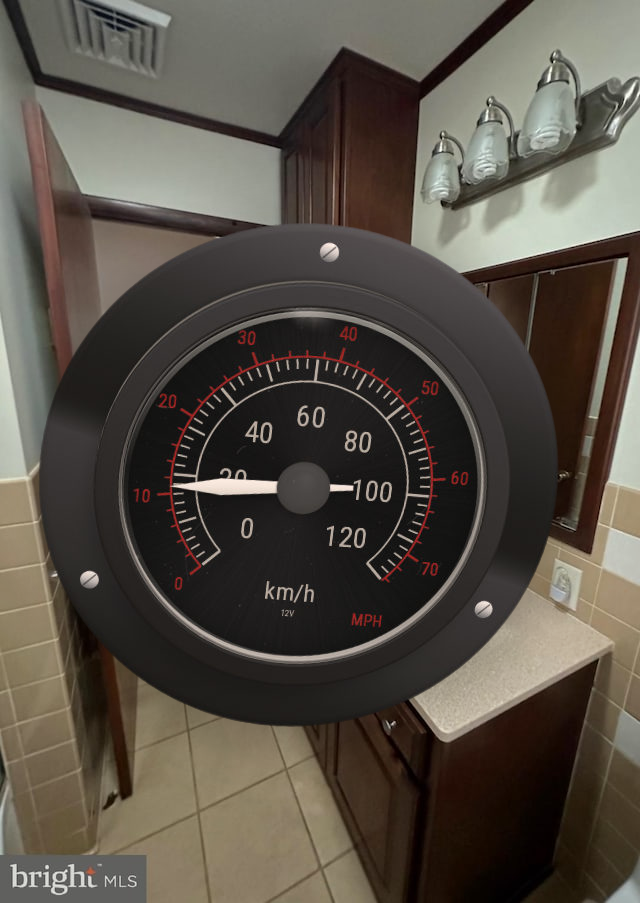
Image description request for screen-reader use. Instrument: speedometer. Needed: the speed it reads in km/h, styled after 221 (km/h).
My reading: 18 (km/h)
